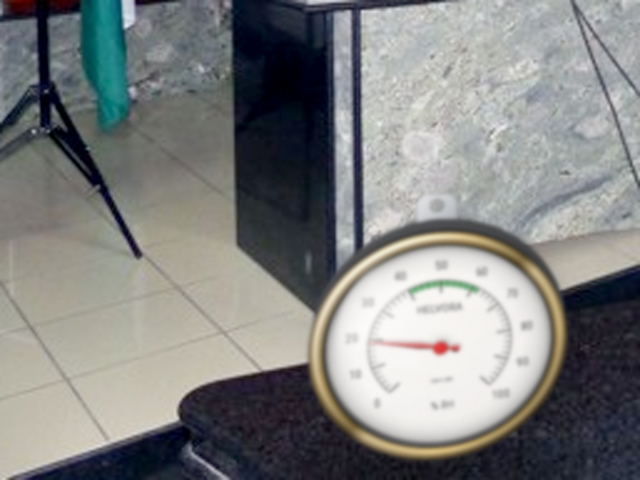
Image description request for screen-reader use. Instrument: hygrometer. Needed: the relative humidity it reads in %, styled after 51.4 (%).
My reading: 20 (%)
